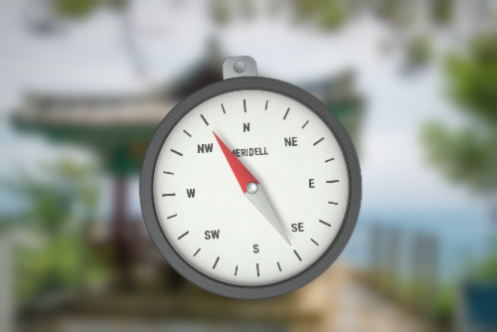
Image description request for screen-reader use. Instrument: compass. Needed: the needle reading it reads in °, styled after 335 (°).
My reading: 330 (°)
